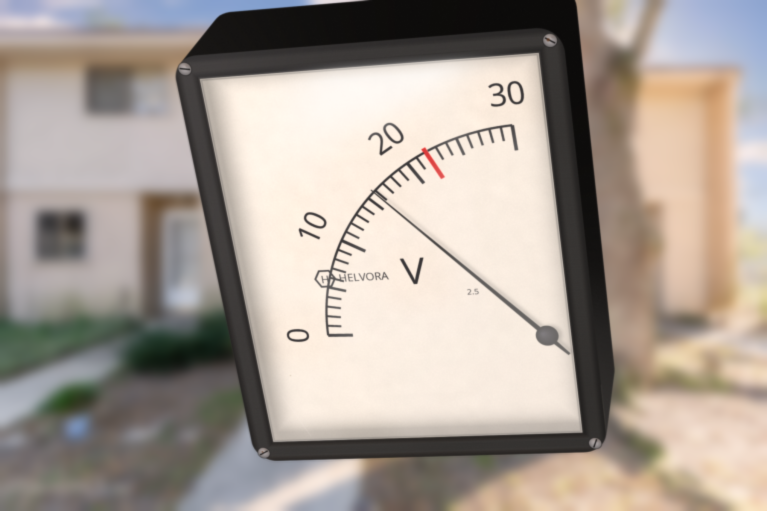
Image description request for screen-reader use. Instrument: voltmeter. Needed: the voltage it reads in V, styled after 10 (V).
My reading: 16 (V)
